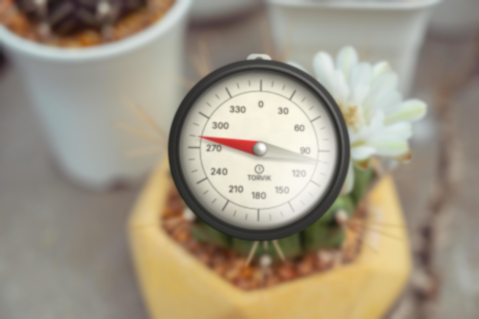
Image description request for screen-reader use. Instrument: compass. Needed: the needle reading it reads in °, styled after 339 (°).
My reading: 280 (°)
